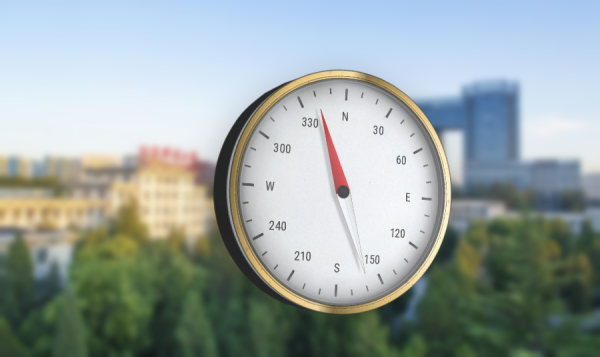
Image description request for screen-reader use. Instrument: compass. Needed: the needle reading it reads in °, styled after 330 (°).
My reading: 340 (°)
